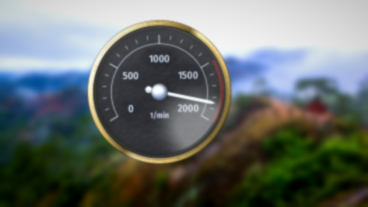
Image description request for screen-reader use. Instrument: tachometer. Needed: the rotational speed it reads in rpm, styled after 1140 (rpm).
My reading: 1850 (rpm)
